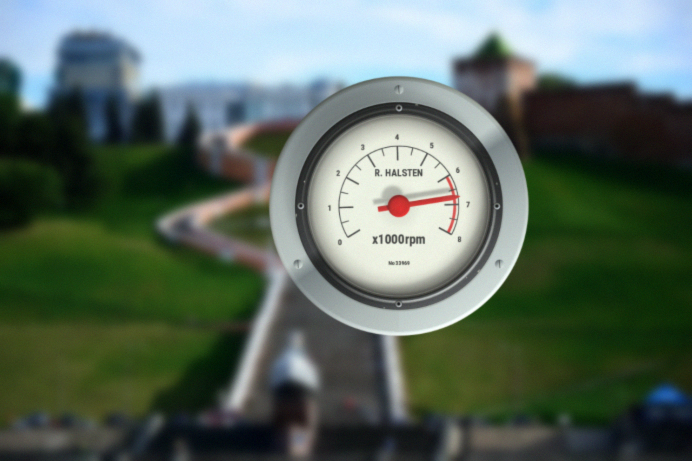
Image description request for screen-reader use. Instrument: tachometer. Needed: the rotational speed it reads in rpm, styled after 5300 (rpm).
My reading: 6750 (rpm)
